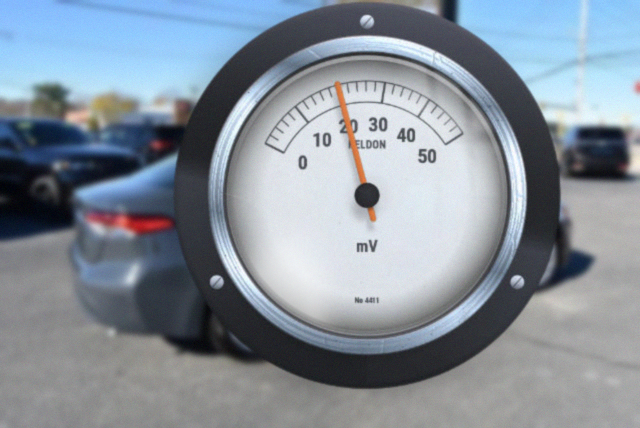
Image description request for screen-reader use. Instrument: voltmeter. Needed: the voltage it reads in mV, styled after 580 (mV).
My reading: 20 (mV)
